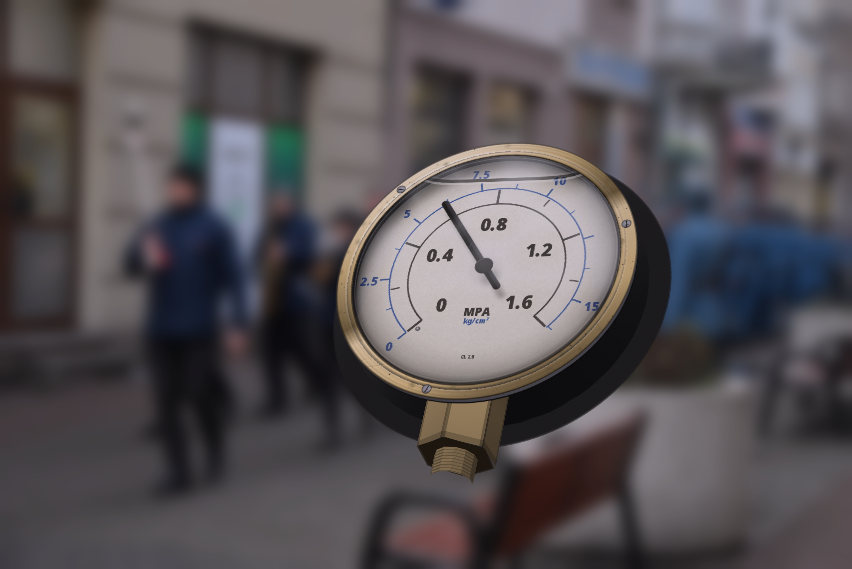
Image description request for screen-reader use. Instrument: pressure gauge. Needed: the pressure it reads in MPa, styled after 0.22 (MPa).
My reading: 0.6 (MPa)
